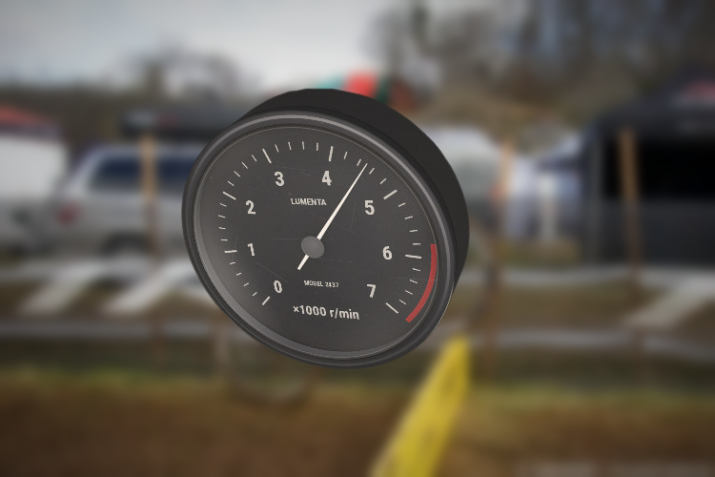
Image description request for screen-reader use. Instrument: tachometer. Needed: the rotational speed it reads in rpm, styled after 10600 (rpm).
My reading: 4500 (rpm)
